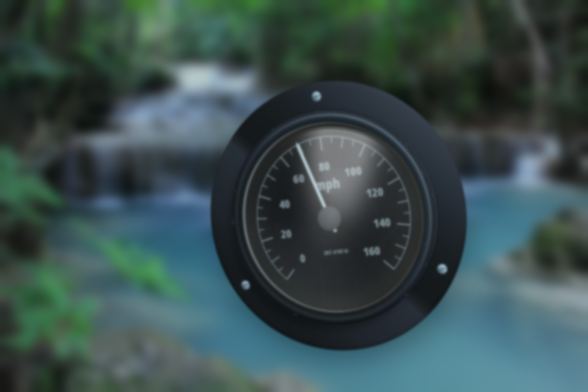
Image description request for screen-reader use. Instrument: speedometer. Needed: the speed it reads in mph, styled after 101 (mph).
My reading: 70 (mph)
